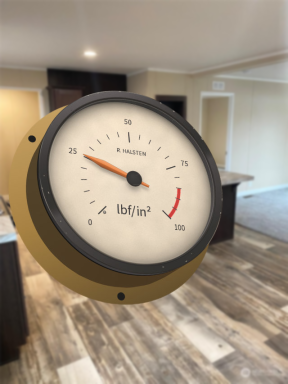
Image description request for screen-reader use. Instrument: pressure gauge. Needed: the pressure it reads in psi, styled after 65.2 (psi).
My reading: 25 (psi)
